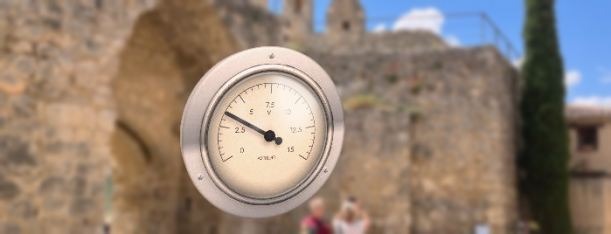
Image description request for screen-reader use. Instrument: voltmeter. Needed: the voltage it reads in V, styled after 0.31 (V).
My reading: 3.5 (V)
